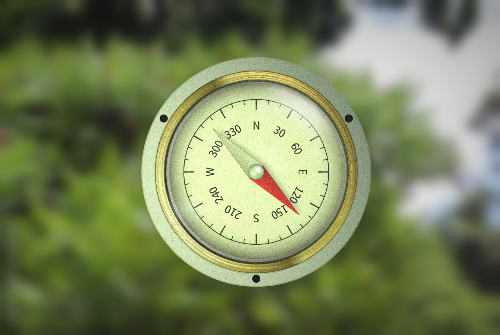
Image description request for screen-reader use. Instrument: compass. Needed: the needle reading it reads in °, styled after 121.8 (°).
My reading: 135 (°)
